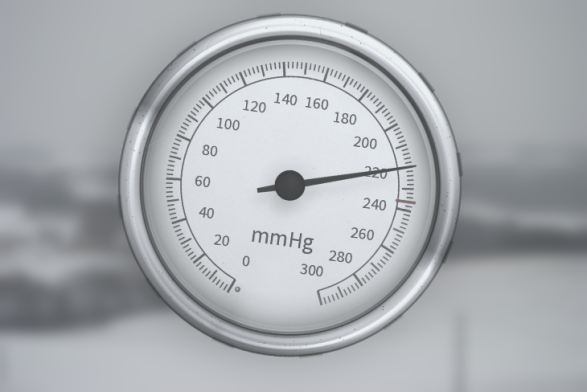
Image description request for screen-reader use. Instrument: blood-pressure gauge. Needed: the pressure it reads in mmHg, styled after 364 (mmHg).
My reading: 220 (mmHg)
